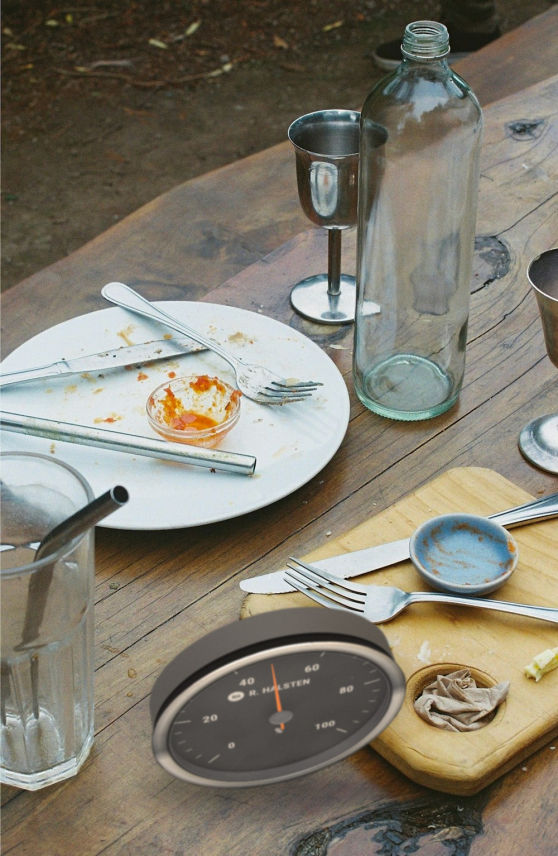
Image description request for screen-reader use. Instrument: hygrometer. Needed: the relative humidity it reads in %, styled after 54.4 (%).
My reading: 48 (%)
